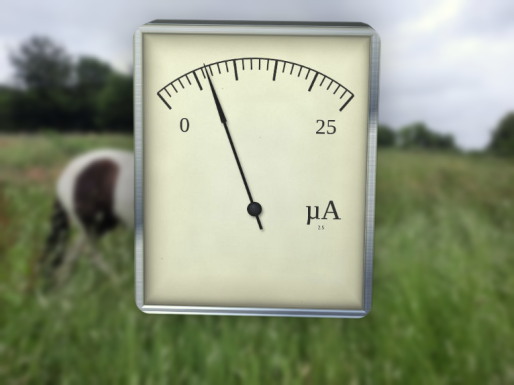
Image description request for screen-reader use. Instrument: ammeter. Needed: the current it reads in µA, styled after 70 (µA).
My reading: 6.5 (µA)
